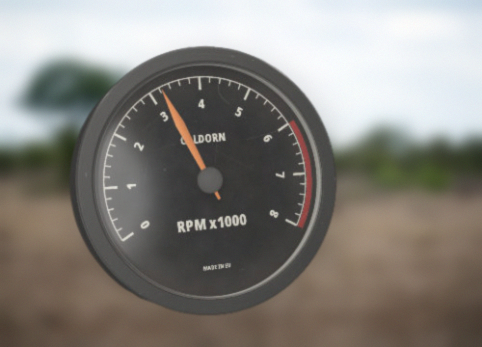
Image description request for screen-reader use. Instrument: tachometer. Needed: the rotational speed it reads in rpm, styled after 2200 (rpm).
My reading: 3200 (rpm)
